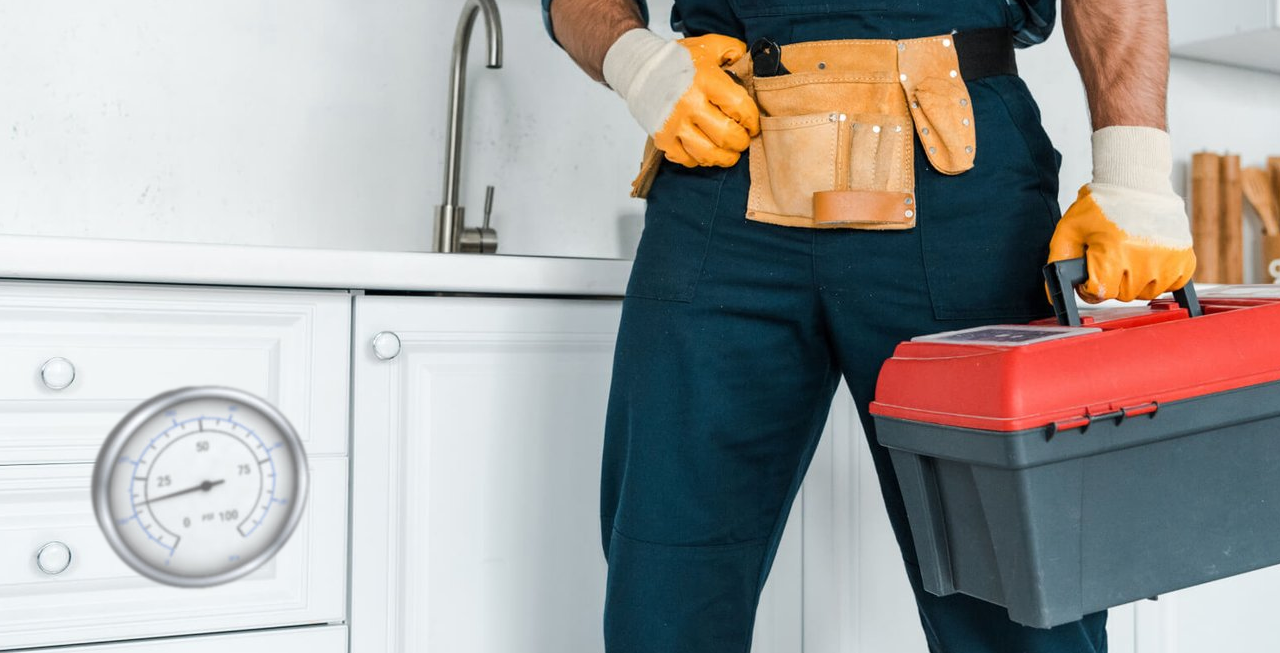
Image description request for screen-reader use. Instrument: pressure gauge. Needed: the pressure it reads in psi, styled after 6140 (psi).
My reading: 17.5 (psi)
